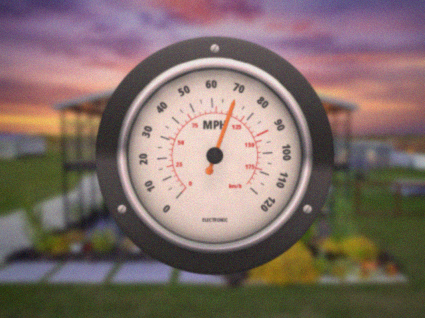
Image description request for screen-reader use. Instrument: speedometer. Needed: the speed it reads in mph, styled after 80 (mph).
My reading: 70 (mph)
